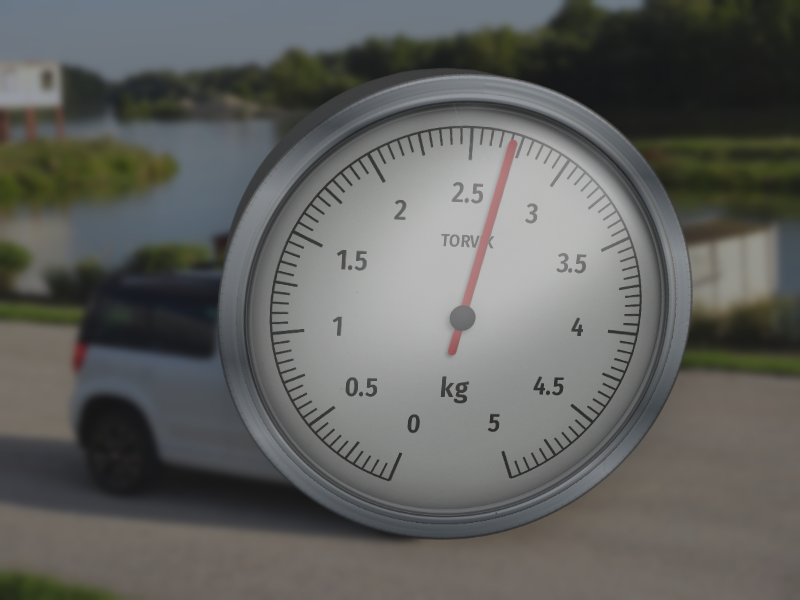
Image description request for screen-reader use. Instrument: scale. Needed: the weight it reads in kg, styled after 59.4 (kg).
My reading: 2.7 (kg)
